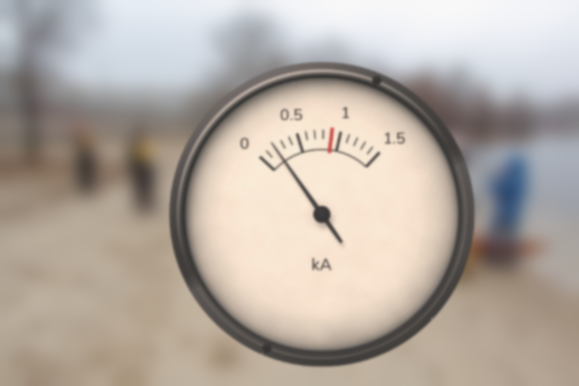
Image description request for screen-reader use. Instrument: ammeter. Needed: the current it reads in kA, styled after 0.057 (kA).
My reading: 0.2 (kA)
